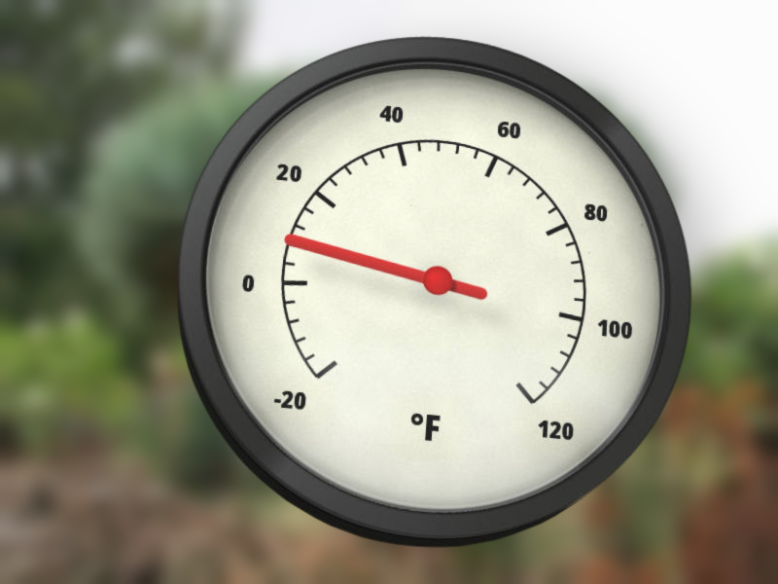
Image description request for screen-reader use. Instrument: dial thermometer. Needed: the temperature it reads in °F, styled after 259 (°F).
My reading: 8 (°F)
